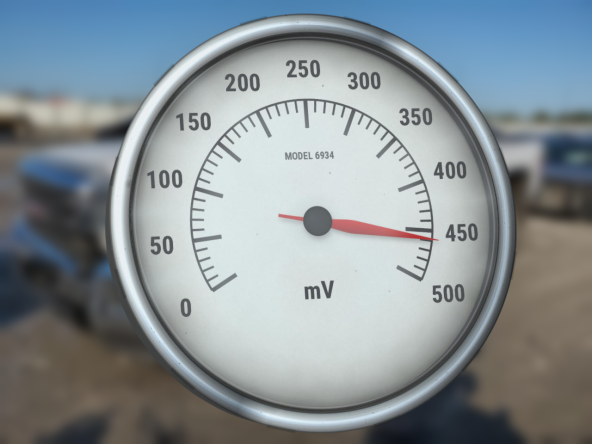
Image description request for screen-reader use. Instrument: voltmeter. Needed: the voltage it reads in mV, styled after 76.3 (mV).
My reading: 460 (mV)
